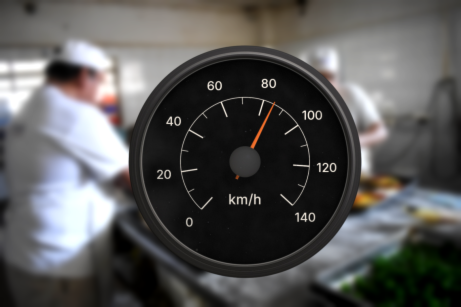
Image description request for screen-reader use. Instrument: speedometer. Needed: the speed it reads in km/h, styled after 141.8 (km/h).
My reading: 85 (km/h)
